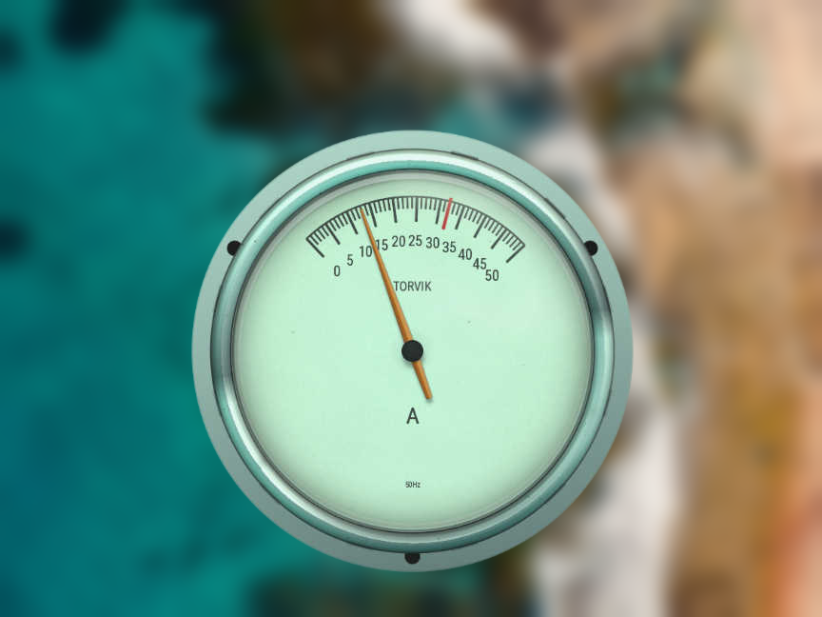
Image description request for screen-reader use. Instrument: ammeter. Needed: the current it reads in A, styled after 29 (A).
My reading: 13 (A)
